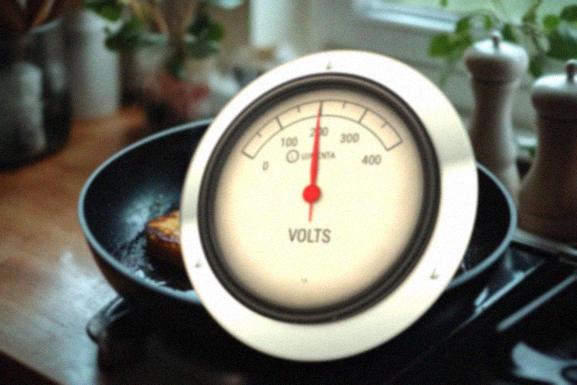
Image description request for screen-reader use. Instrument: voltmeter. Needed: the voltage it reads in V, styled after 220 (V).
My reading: 200 (V)
